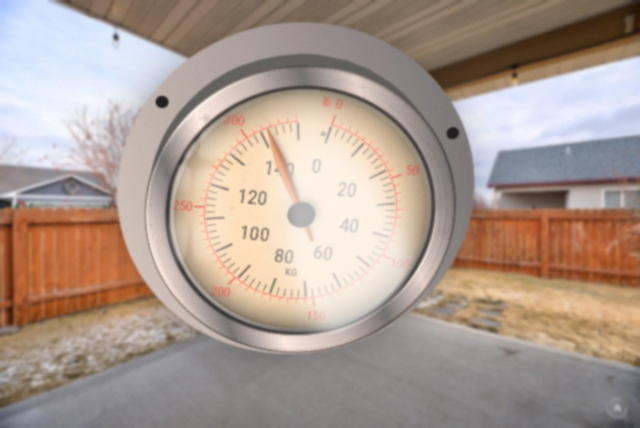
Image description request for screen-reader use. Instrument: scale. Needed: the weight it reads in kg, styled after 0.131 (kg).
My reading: 142 (kg)
